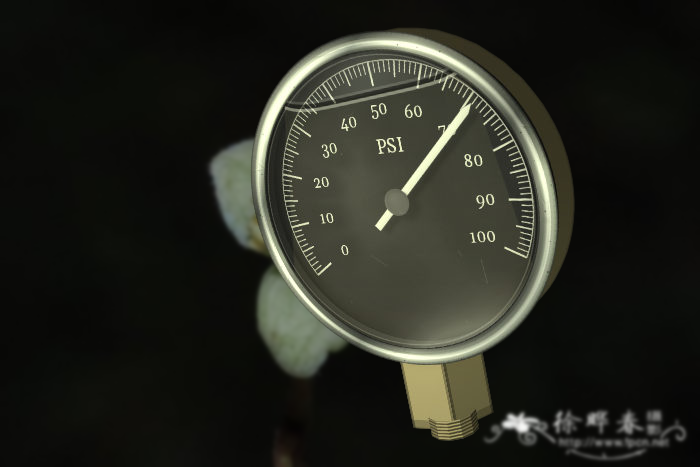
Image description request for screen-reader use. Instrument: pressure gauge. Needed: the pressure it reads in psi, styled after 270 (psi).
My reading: 71 (psi)
